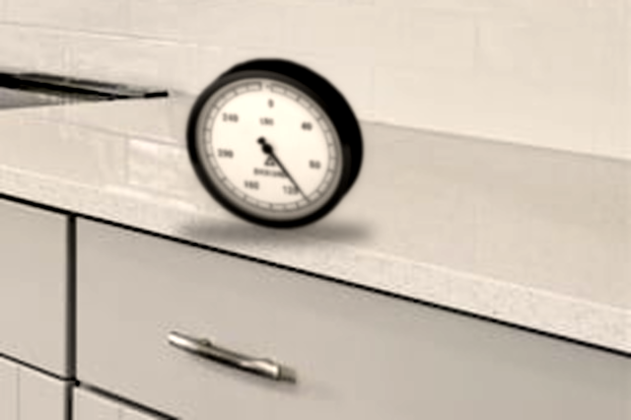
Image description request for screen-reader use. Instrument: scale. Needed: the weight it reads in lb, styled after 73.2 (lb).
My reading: 110 (lb)
